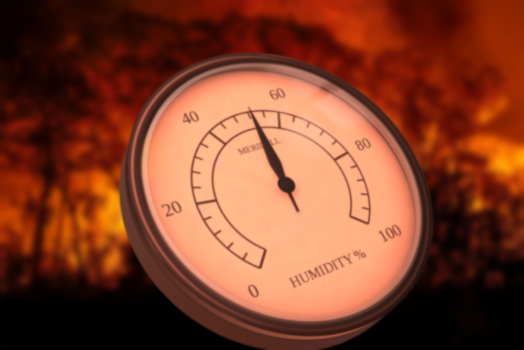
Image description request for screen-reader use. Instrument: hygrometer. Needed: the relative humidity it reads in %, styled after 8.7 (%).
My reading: 52 (%)
